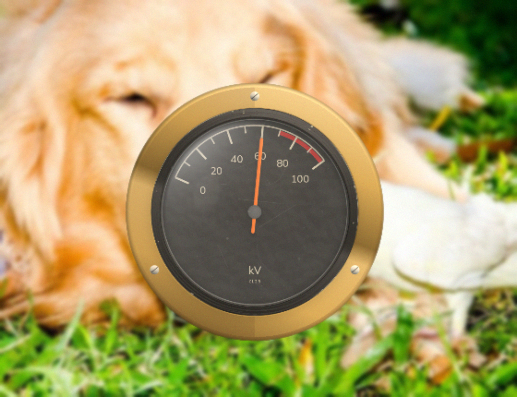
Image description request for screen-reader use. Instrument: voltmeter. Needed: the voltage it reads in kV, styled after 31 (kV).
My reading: 60 (kV)
